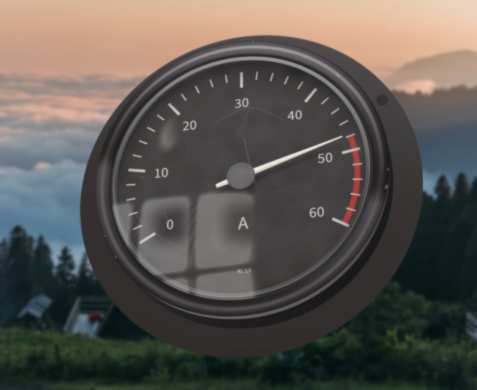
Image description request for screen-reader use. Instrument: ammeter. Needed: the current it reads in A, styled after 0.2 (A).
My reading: 48 (A)
